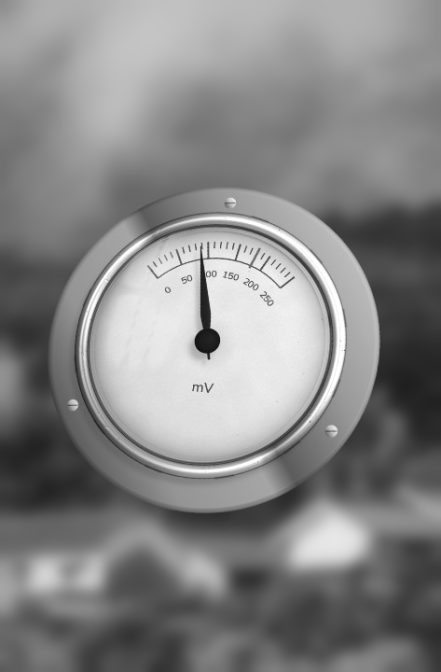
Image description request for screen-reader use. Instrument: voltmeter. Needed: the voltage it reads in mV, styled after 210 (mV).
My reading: 90 (mV)
